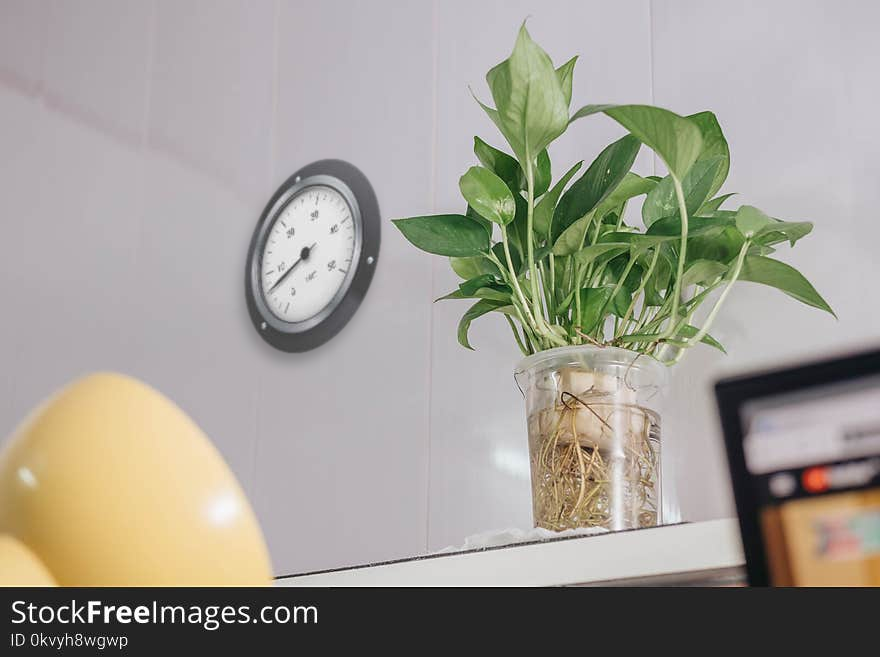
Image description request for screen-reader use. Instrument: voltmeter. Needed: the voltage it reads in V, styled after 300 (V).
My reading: 6 (V)
